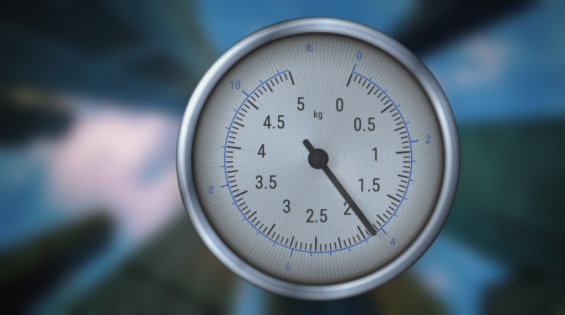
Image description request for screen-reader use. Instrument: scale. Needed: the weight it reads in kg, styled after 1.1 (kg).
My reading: 1.9 (kg)
